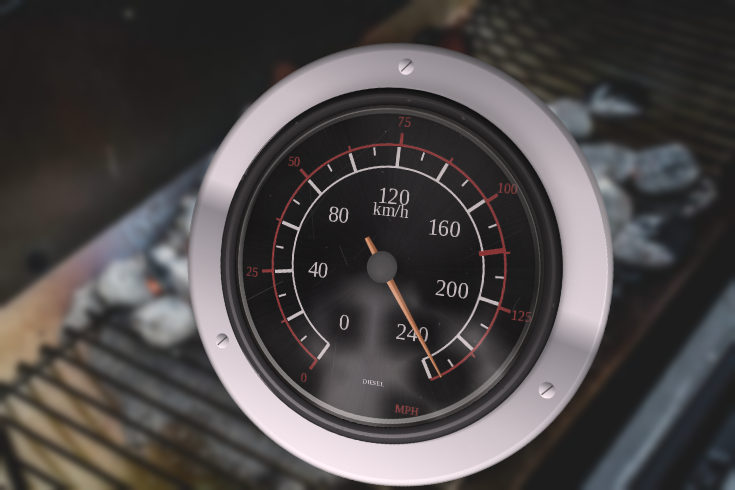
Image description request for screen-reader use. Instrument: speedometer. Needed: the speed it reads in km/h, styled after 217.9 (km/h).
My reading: 235 (km/h)
